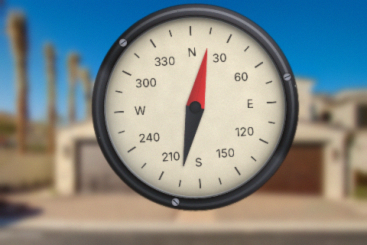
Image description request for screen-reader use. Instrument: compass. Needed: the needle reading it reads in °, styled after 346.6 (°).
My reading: 15 (°)
